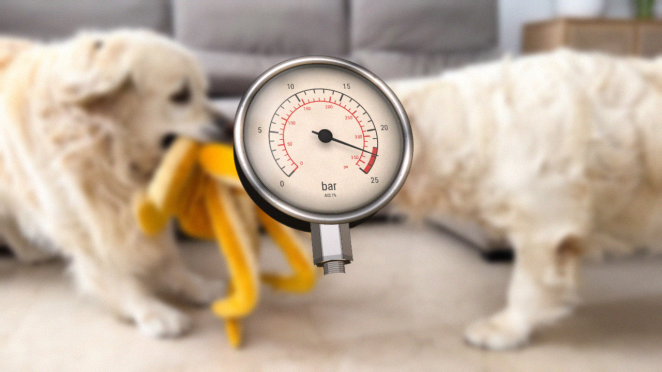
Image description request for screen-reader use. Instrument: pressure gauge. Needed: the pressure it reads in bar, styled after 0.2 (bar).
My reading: 23 (bar)
